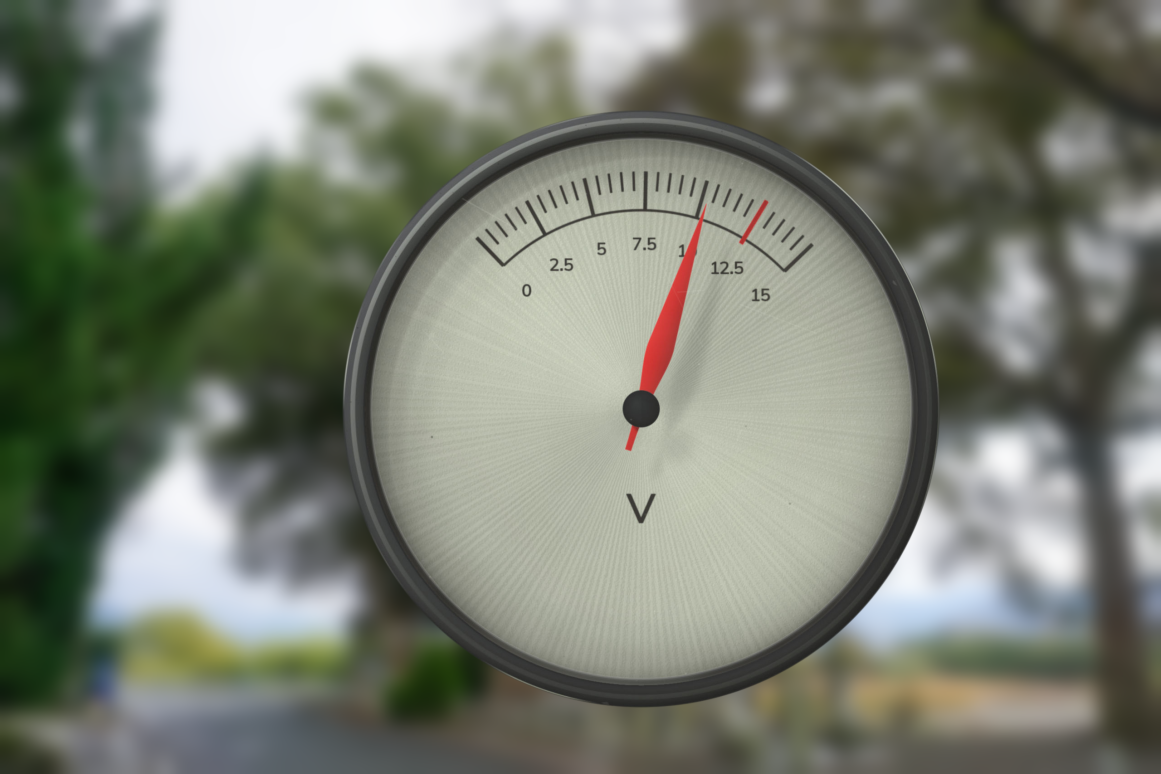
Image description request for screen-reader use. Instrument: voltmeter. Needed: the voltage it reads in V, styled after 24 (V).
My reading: 10.25 (V)
